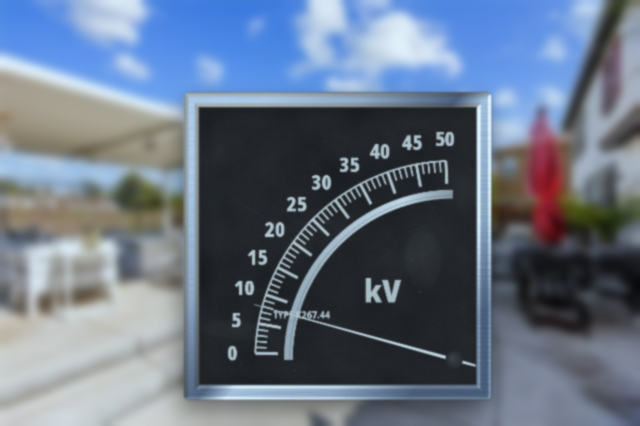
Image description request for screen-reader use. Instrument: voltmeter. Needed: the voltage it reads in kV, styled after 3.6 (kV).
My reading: 8 (kV)
